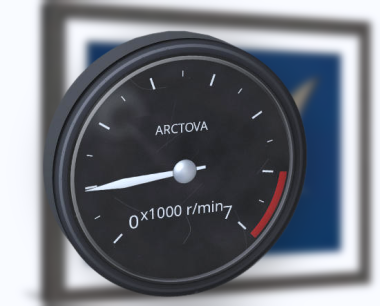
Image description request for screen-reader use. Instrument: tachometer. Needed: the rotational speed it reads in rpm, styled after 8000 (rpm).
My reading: 1000 (rpm)
